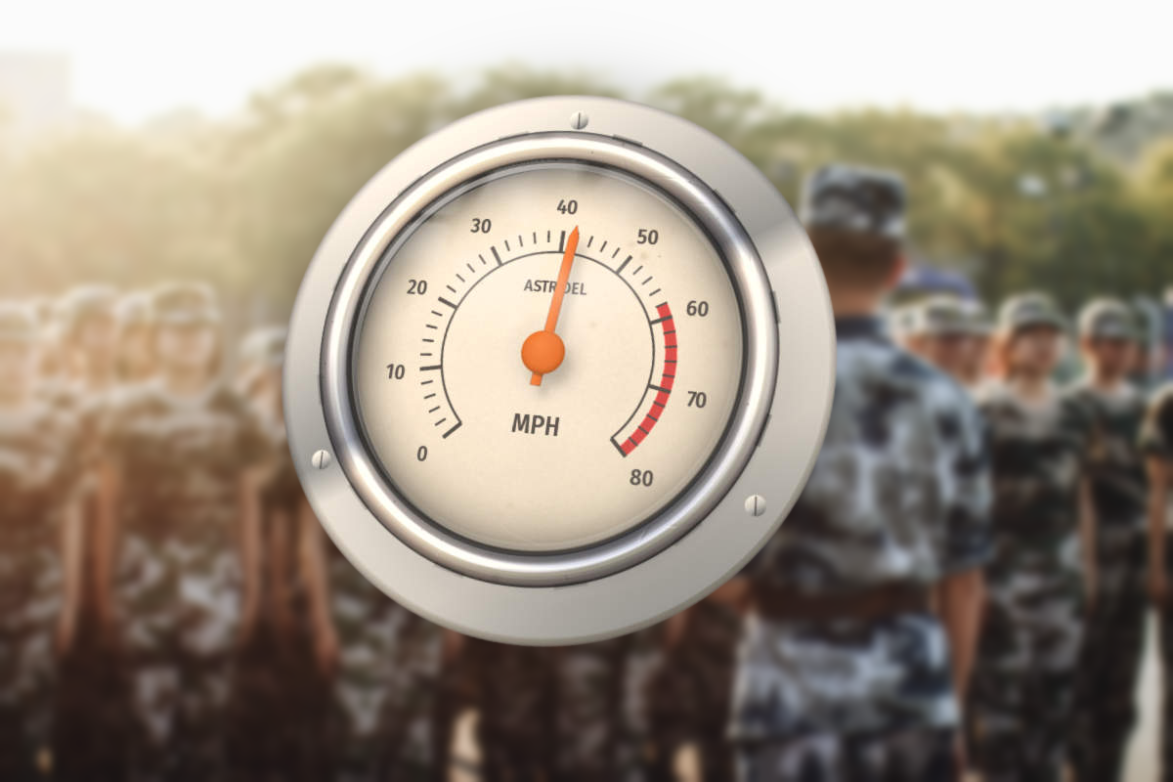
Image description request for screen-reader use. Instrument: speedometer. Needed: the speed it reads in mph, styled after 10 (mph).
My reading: 42 (mph)
